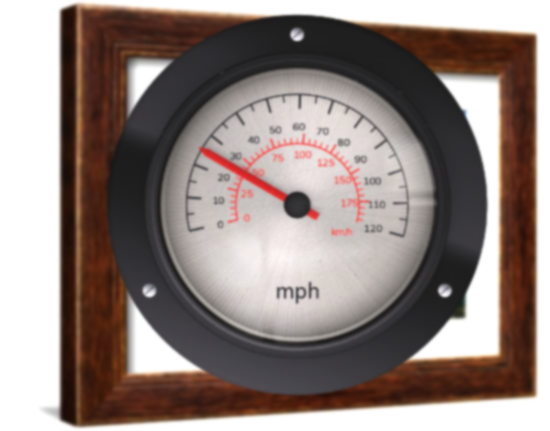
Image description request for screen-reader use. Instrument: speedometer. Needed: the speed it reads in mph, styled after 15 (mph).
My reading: 25 (mph)
